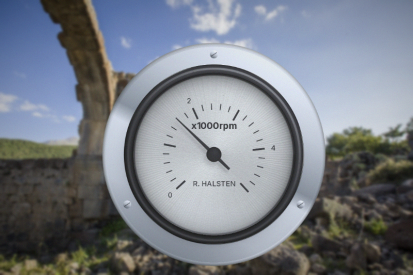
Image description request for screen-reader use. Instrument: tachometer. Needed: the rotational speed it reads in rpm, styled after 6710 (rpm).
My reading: 1600 (rpm)
